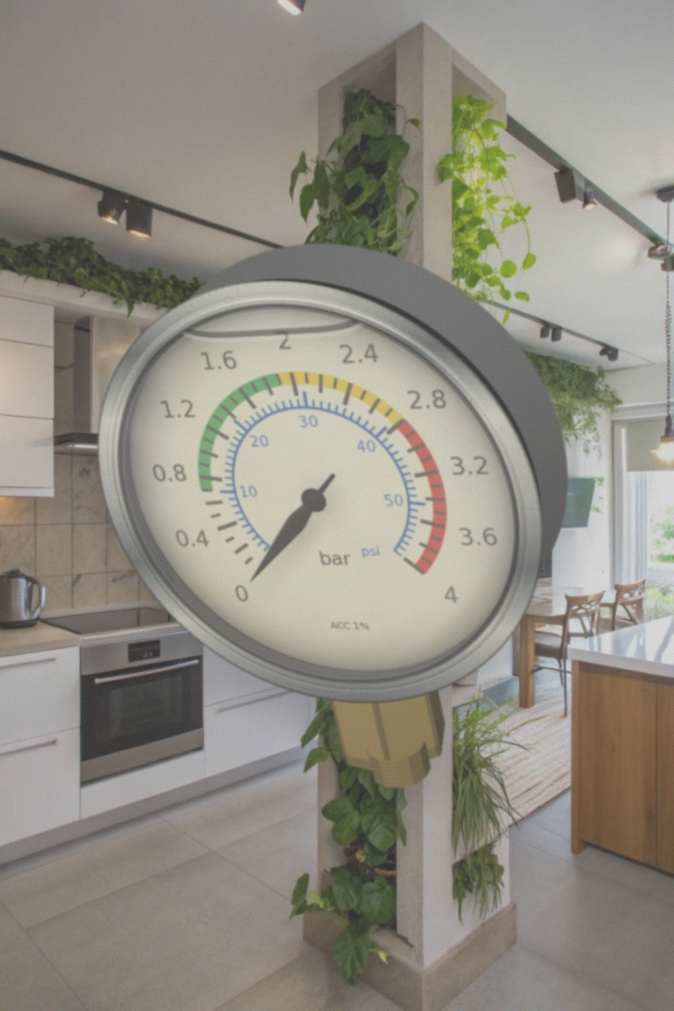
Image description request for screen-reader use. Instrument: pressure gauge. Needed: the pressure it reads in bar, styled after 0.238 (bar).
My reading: 0 (bar)
